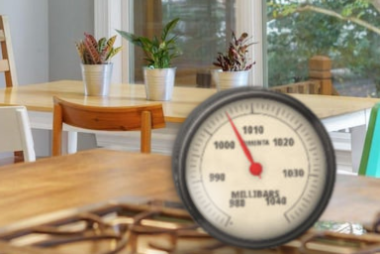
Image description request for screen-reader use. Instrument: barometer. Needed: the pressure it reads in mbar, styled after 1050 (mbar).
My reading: 1005 (mbar)
